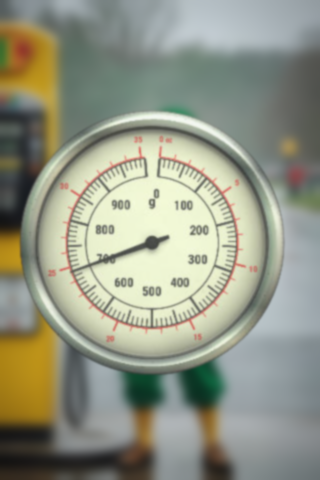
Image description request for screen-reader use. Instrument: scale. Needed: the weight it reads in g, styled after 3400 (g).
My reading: 700 (g)
